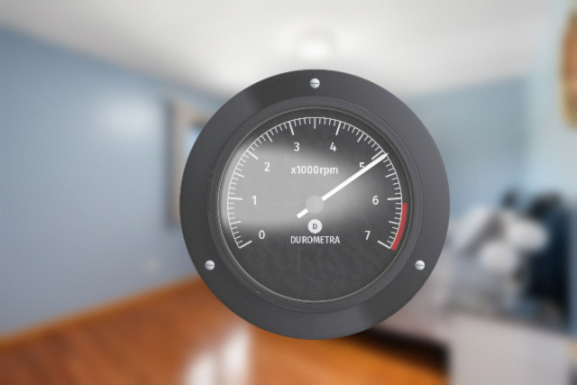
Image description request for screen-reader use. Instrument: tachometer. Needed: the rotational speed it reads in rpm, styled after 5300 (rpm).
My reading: 5100 (rpm)
